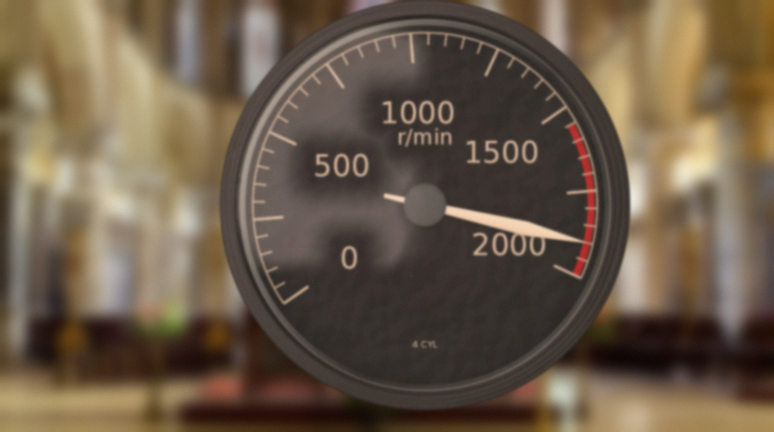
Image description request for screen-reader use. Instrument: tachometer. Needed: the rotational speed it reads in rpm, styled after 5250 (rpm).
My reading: 1900 (rpm)
